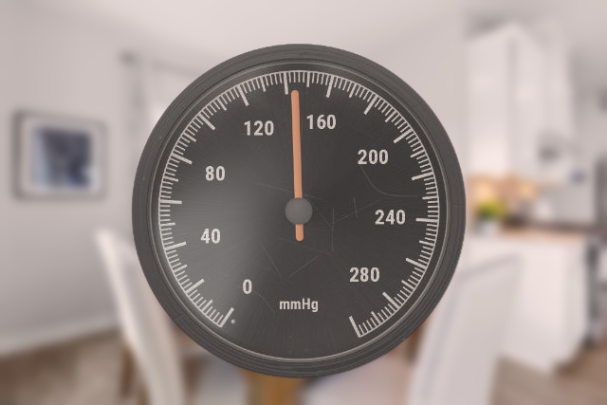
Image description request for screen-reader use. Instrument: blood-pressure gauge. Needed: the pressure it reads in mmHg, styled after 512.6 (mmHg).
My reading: 144 (mmHg)
